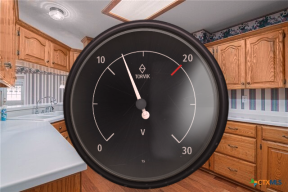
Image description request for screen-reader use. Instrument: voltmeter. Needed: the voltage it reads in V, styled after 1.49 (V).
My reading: 12.5 (V)
